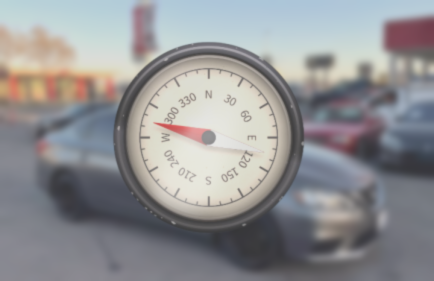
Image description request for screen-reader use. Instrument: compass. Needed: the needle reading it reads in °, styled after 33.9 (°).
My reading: 285 (°)
